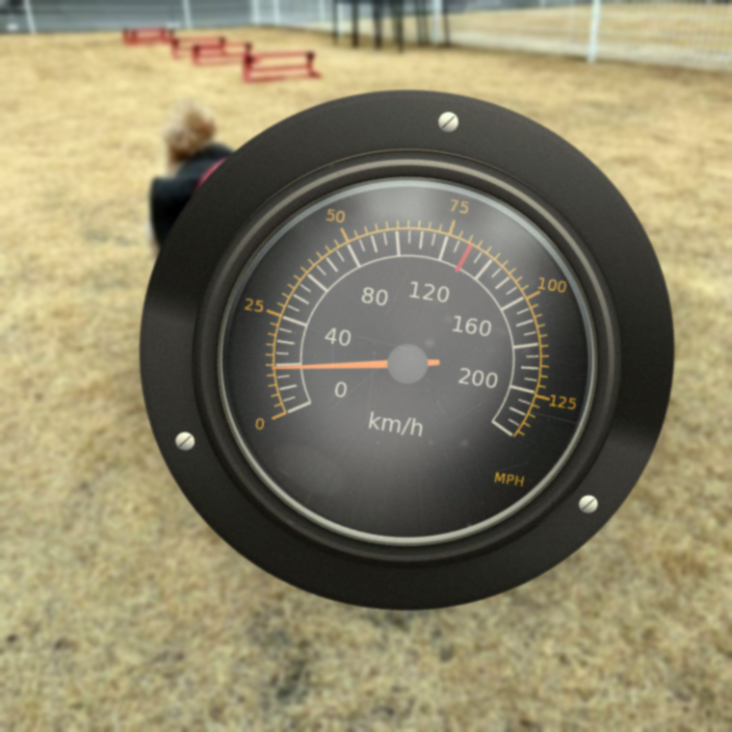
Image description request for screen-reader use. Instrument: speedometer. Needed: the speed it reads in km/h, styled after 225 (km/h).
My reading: 20 (km/h)
